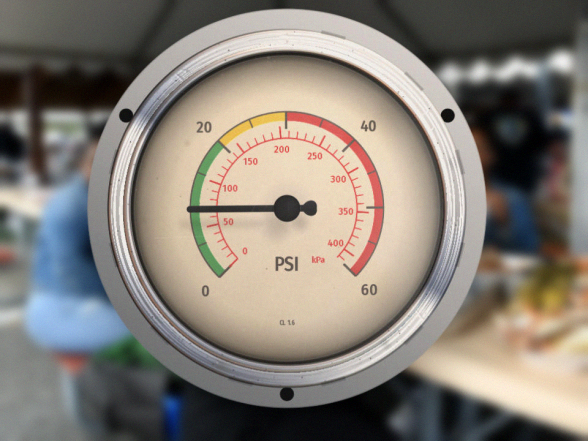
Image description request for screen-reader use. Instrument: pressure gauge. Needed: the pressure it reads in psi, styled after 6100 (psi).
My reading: 10 (psi)
